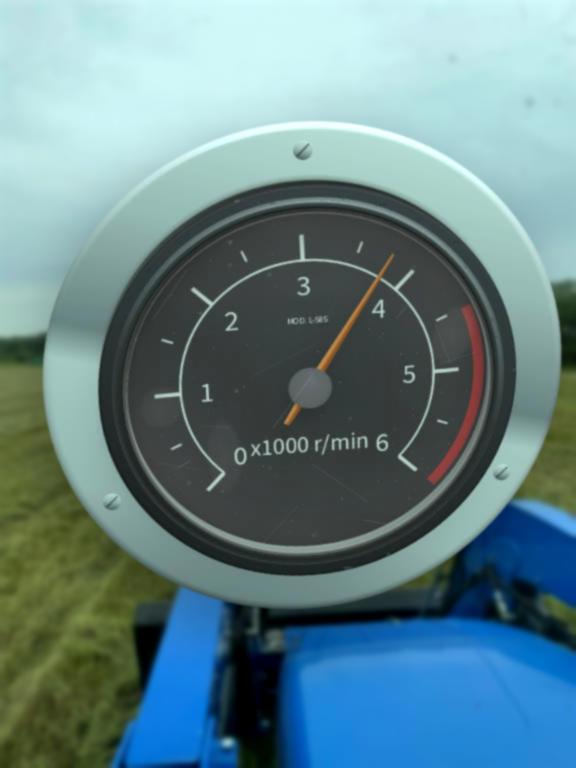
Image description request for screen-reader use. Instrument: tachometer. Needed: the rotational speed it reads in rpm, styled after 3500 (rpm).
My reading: 3750 (rpm)
